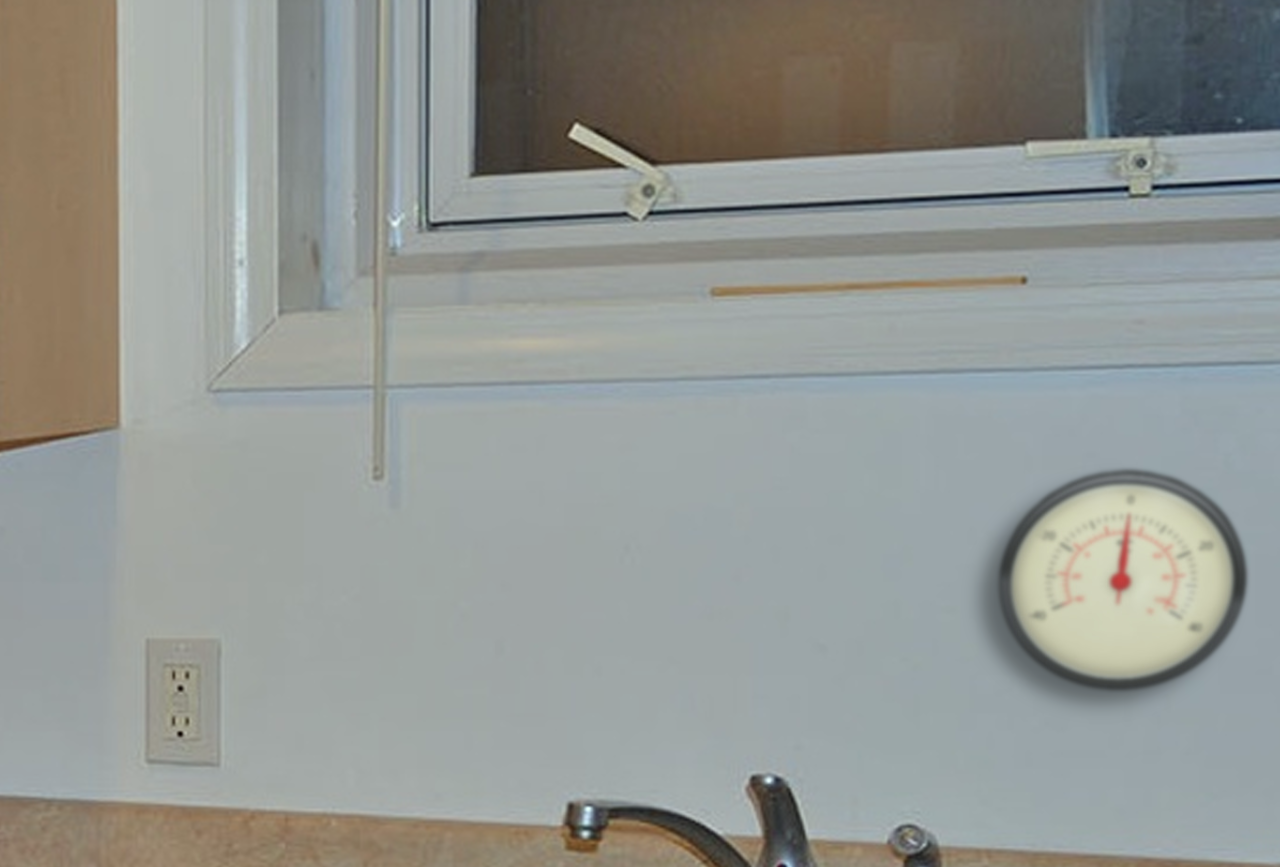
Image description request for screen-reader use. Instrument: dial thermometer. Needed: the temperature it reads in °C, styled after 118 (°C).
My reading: 0 (°C)
